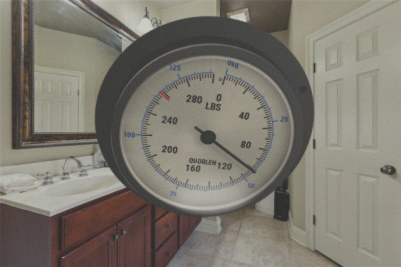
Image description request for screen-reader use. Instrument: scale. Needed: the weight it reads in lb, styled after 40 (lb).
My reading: 100 (lb)
